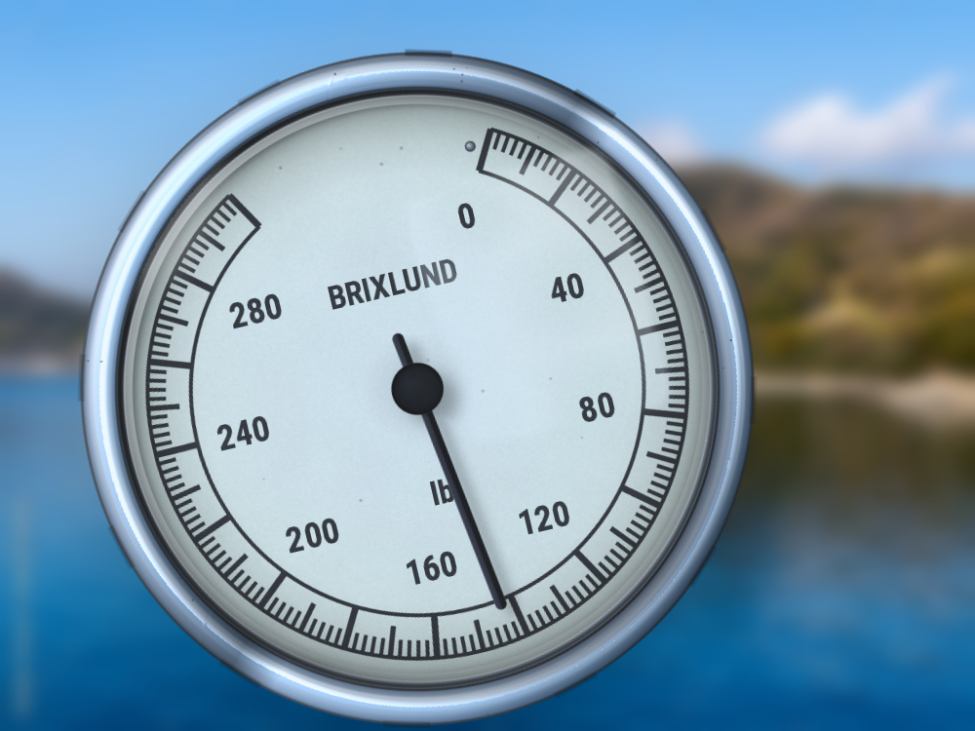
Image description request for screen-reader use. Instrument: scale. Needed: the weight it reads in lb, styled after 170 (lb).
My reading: 143 (lb)
